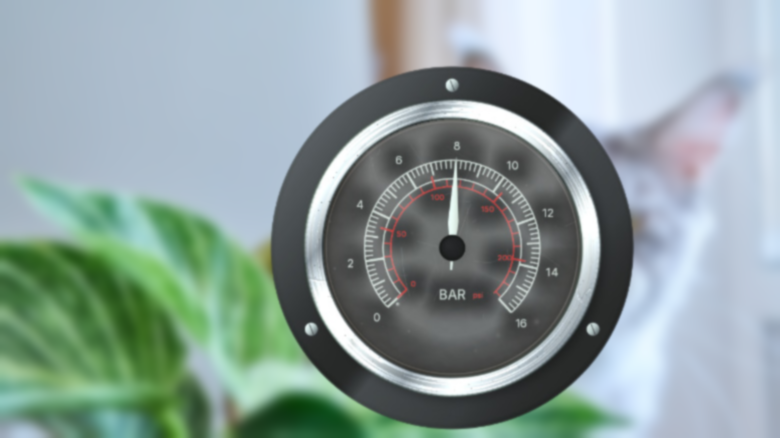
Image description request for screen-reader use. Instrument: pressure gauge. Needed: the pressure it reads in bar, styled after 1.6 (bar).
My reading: 8 (bar)
